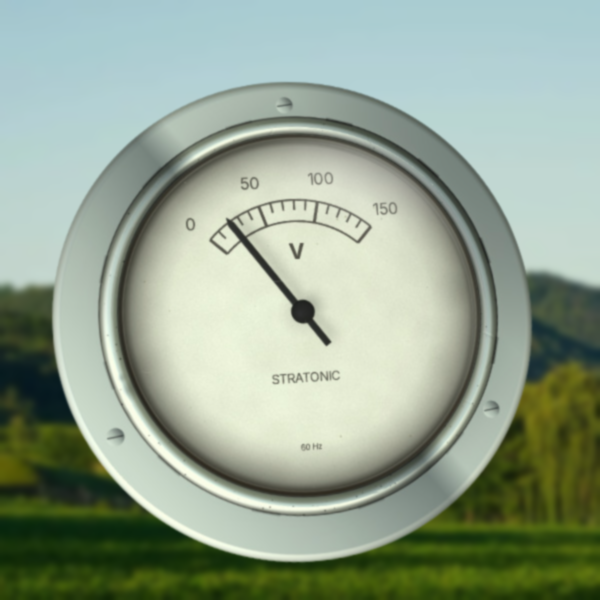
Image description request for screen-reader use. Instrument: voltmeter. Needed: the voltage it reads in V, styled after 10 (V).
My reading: 20 (V)
